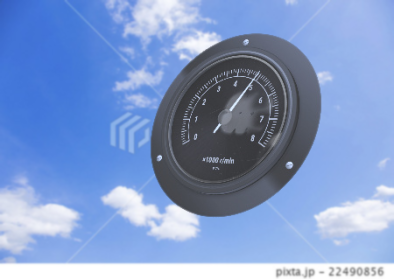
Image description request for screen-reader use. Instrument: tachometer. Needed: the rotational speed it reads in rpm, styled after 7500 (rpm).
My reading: 5000 (rpm)
